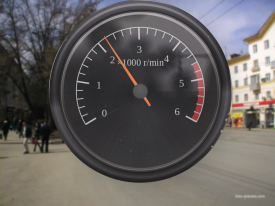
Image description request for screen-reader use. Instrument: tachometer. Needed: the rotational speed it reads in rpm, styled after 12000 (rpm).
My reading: 2200 (rpm)
